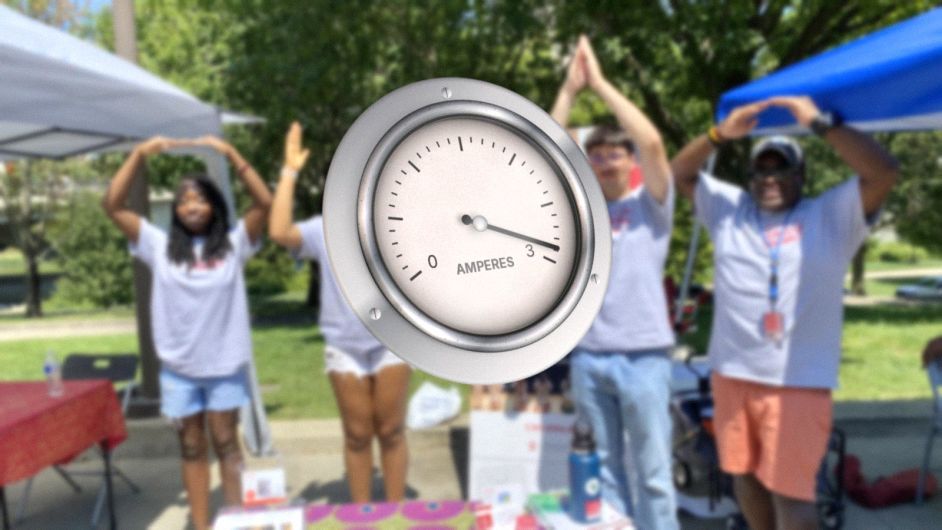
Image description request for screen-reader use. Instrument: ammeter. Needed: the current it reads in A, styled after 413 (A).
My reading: 2.9 (A)
